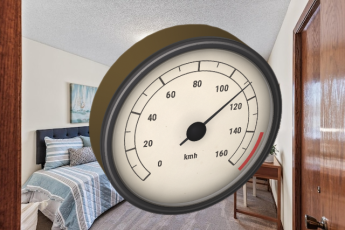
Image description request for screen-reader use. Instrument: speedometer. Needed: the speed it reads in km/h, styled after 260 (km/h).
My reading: 110 (km/h)
